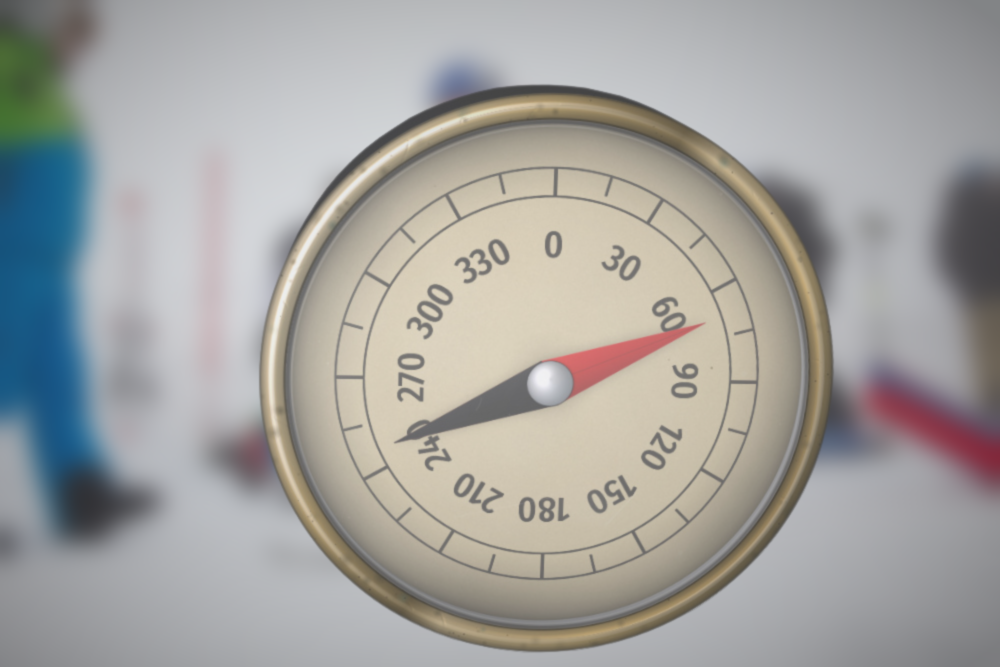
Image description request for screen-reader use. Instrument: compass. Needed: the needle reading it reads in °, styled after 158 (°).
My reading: 67.5 (°)
